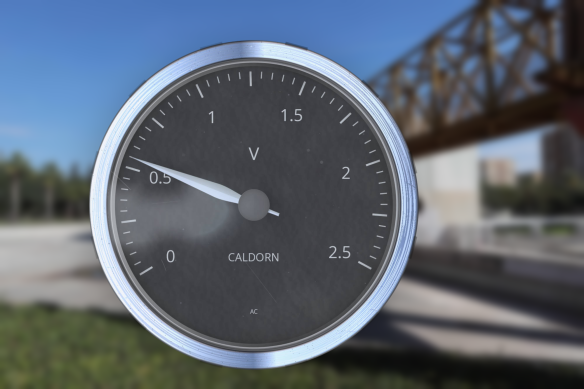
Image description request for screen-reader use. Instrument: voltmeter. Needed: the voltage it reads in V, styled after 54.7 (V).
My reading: 0.55 (V)
